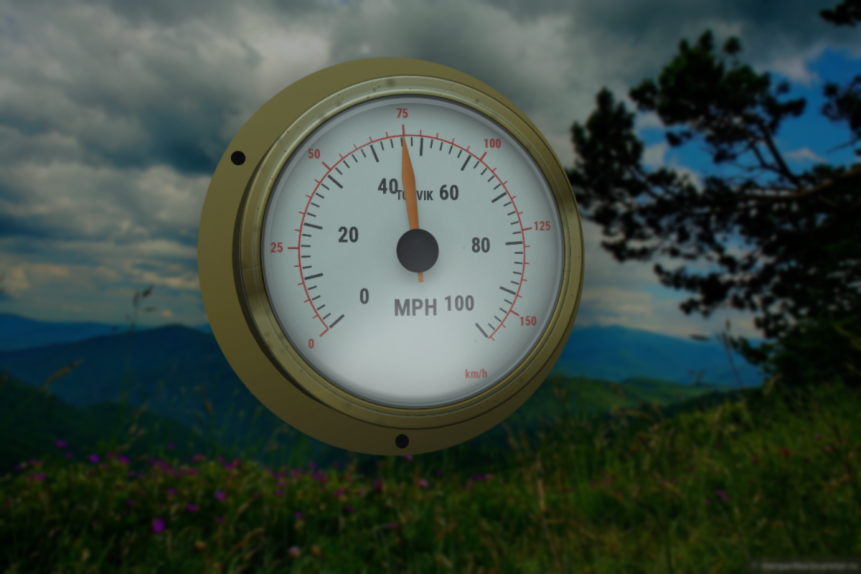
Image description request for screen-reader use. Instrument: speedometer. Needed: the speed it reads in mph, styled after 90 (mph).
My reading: 46 (mph)
